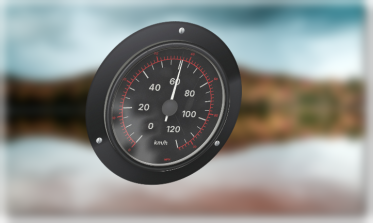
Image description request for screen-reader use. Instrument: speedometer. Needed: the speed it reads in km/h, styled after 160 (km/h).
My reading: 60 (km/h)
